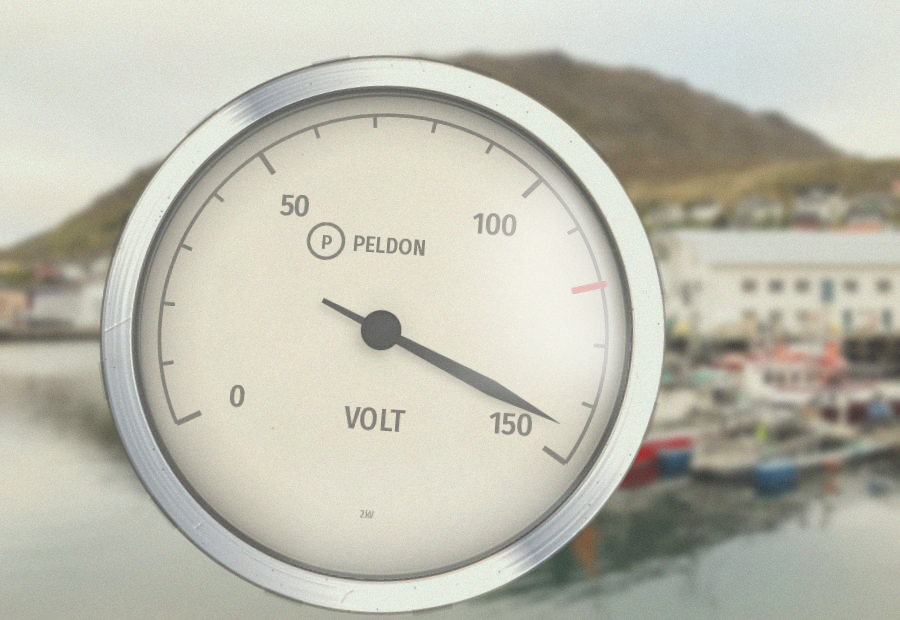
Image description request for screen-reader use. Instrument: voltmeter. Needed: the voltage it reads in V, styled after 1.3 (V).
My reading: 145 (V)
